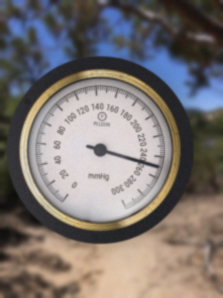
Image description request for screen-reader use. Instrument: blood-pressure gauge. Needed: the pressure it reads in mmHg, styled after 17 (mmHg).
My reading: 250 (mmHg)
